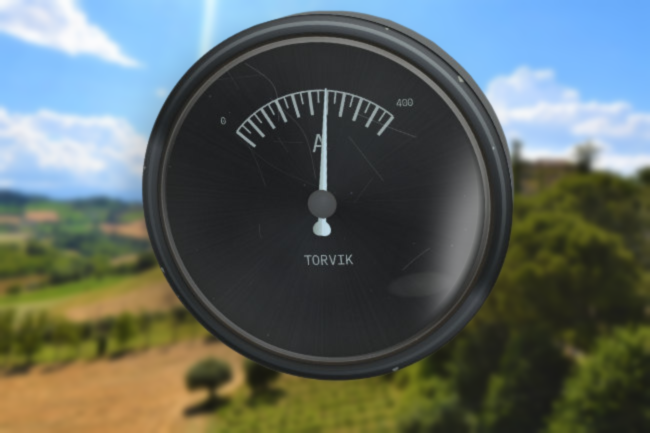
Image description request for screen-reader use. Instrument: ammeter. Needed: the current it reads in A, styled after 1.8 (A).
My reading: 240 (A)
